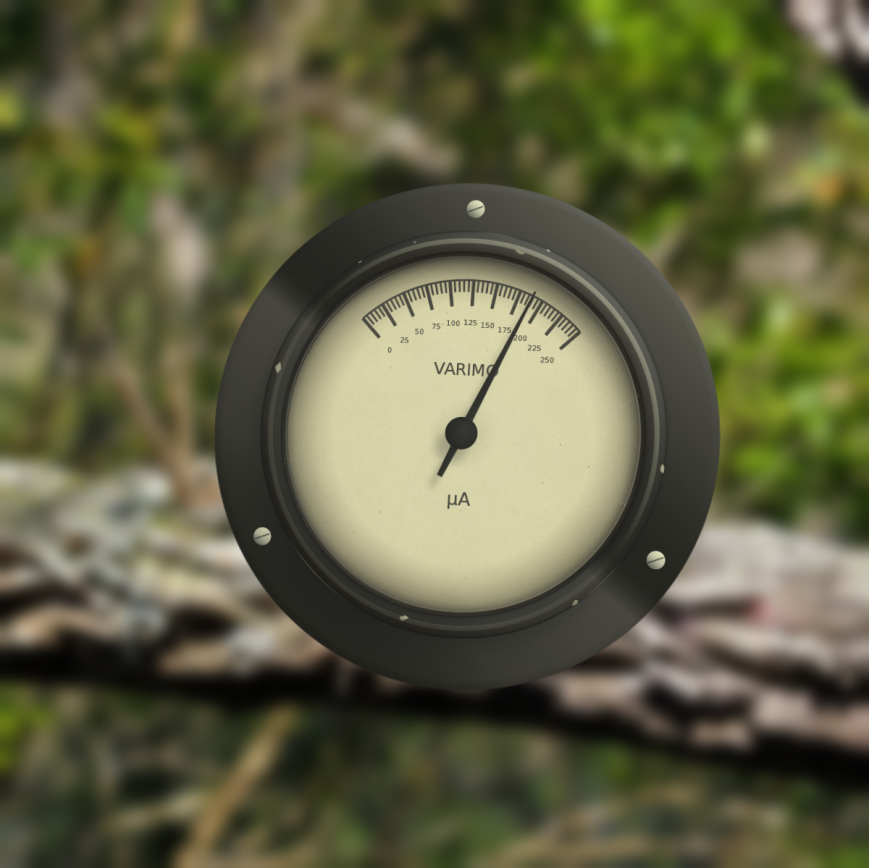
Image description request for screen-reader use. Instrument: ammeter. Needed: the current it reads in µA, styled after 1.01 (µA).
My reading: 190 (µA)
